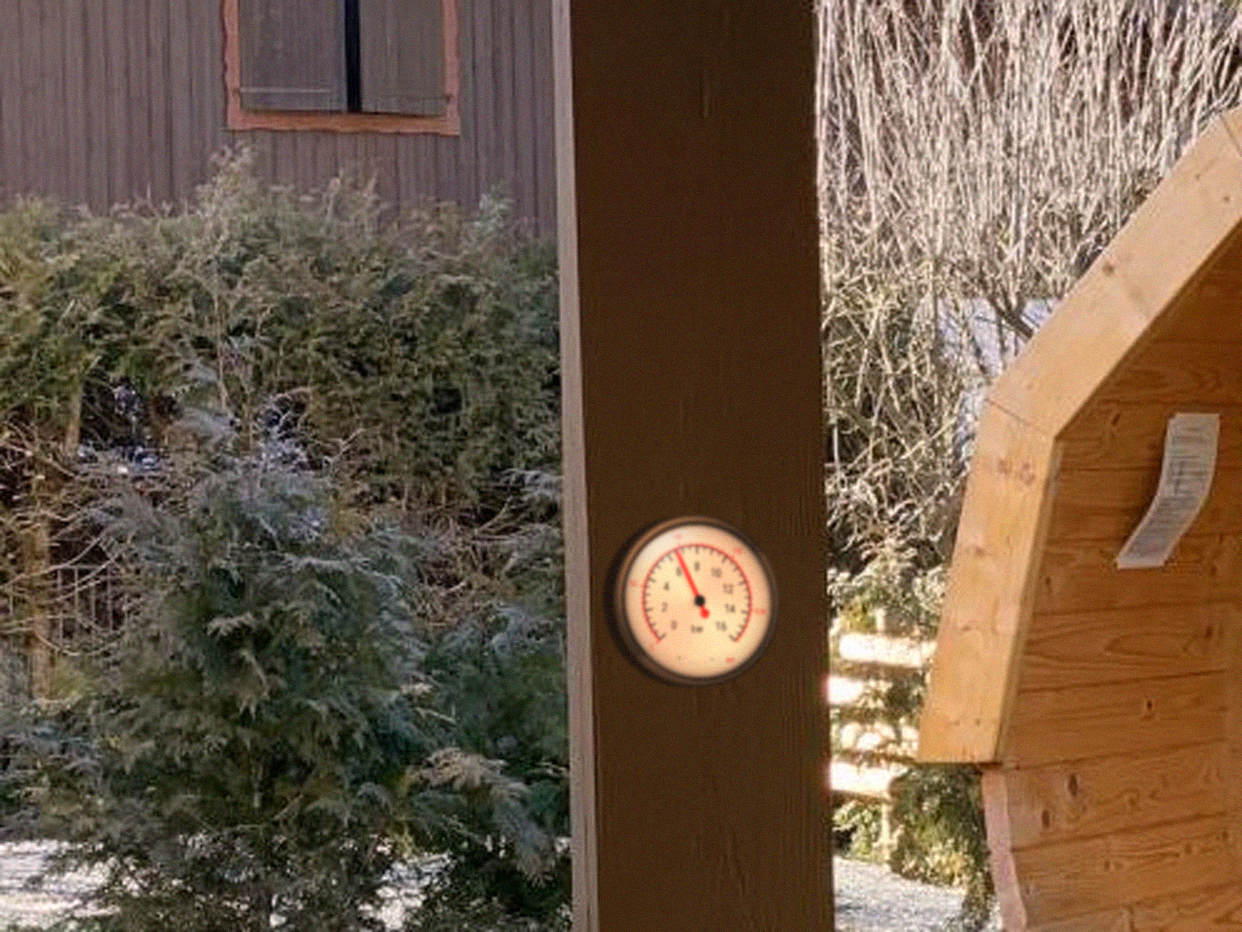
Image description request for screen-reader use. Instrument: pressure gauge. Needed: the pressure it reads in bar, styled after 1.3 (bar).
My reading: 6.5 (bar)
